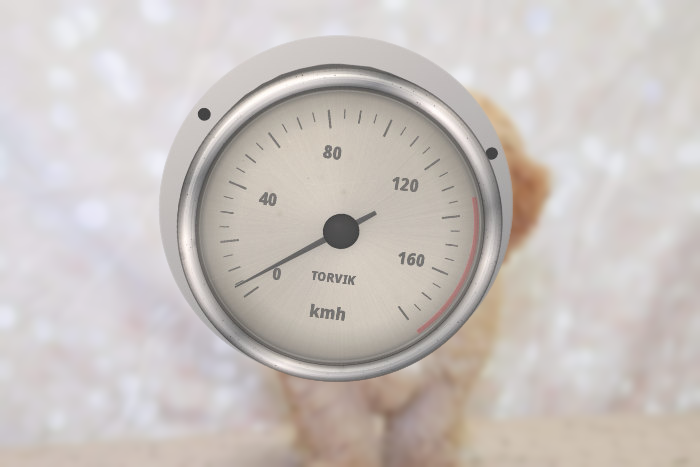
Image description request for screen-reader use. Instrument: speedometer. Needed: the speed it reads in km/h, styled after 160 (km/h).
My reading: 5 (km/h)
